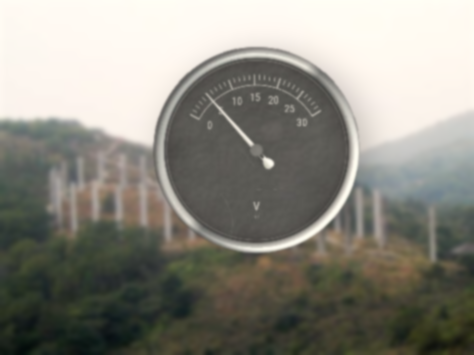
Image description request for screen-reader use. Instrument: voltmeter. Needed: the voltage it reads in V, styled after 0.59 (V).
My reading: 5 (V)
